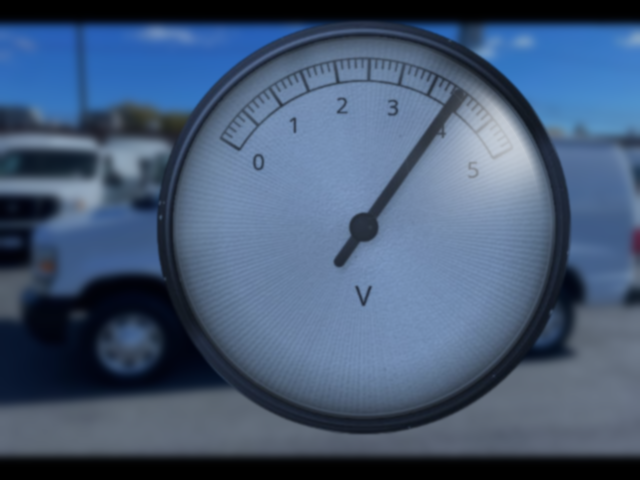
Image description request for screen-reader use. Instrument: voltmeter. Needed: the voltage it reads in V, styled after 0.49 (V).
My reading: 3.9 (V)
